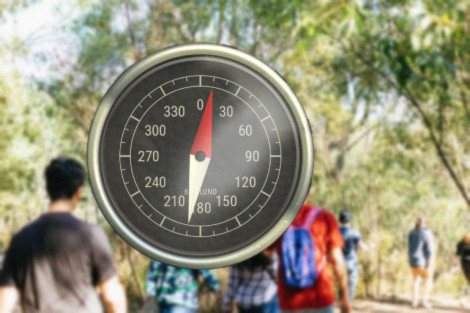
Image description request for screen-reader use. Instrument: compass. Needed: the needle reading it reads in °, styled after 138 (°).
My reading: 10 (°)
